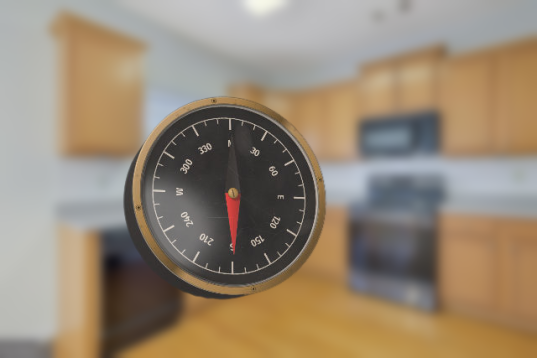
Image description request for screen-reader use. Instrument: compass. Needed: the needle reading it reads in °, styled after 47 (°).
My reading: 180 (°)
